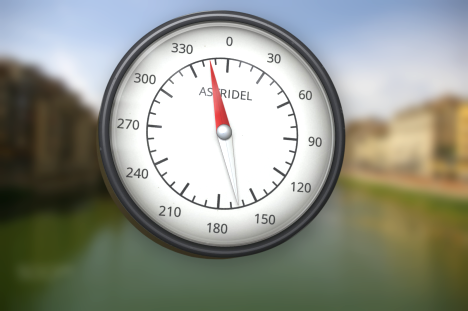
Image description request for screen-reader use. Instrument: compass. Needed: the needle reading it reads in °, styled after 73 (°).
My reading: 345 (°)
